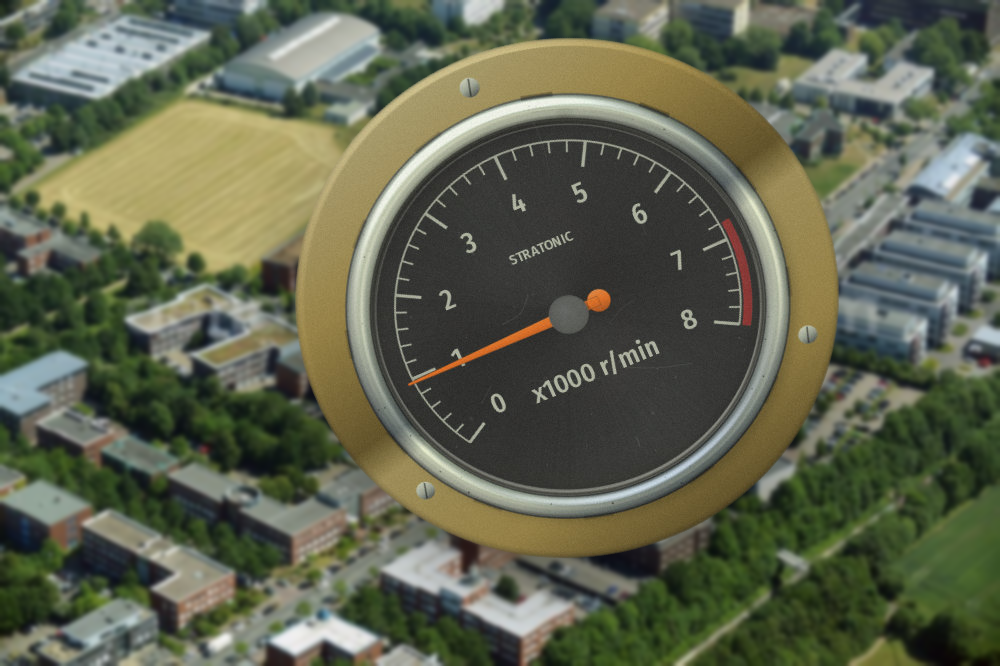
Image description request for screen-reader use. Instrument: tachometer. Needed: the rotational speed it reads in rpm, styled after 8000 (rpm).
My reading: 1000 (rpm)
